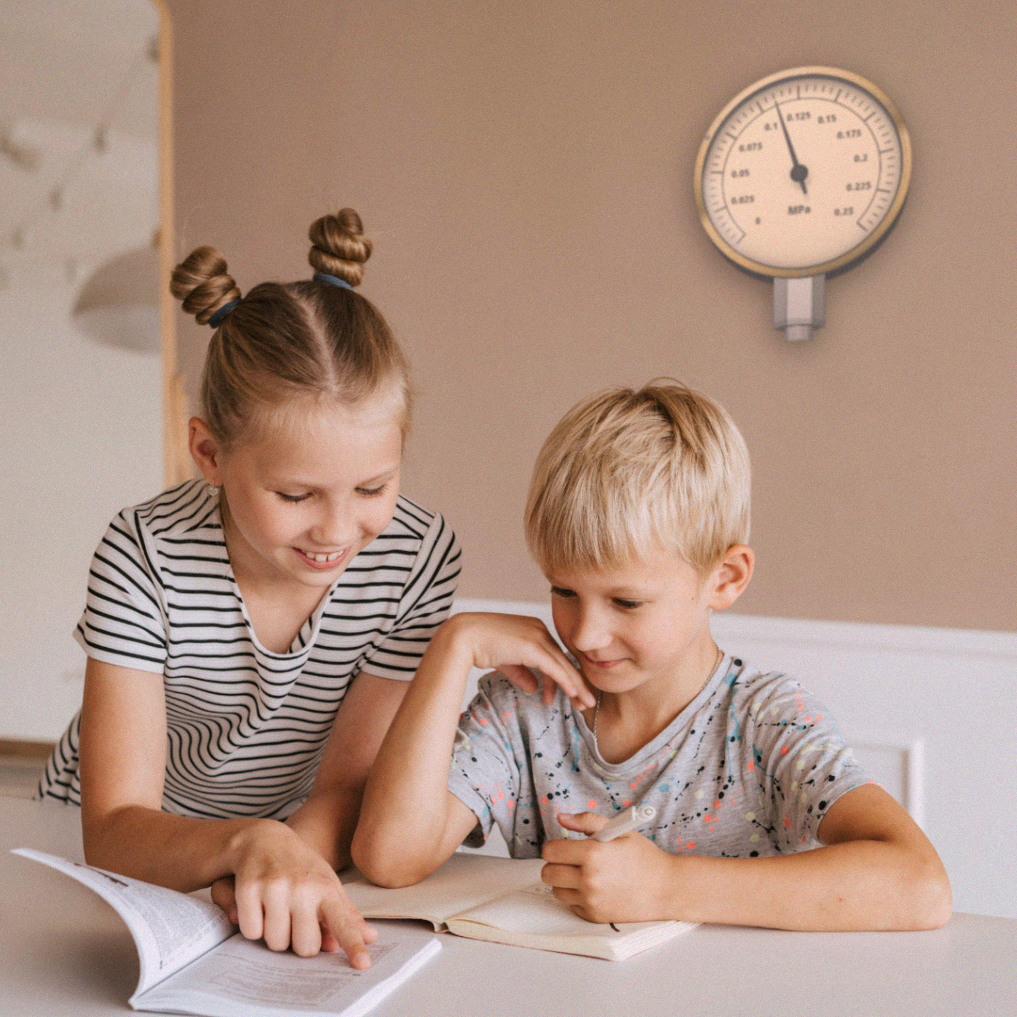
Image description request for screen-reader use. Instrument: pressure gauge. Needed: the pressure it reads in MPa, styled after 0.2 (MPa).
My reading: 0.11 (MPa)
